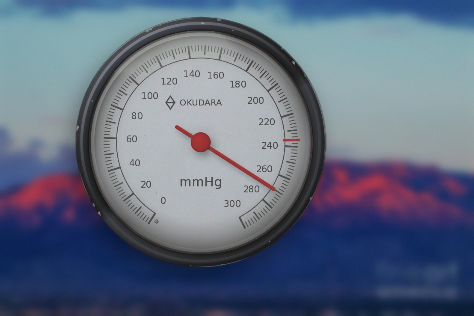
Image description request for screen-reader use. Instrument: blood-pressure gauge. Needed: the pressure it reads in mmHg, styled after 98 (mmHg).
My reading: 270 (mmHg)
